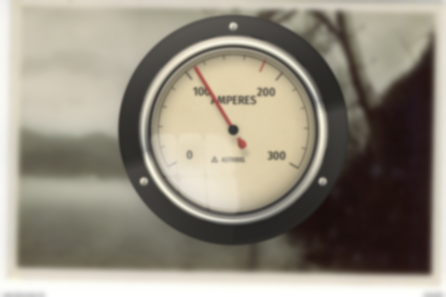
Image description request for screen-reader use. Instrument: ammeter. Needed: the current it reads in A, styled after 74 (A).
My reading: 110 (A)
